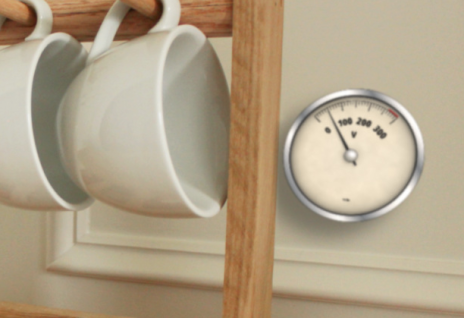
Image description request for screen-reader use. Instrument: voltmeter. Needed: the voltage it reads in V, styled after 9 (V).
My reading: 50 (V)
